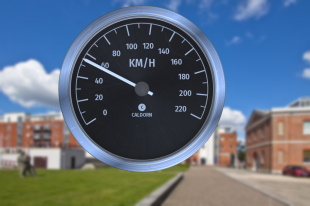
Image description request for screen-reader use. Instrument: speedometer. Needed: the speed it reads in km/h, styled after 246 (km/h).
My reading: 55 (km/h)
